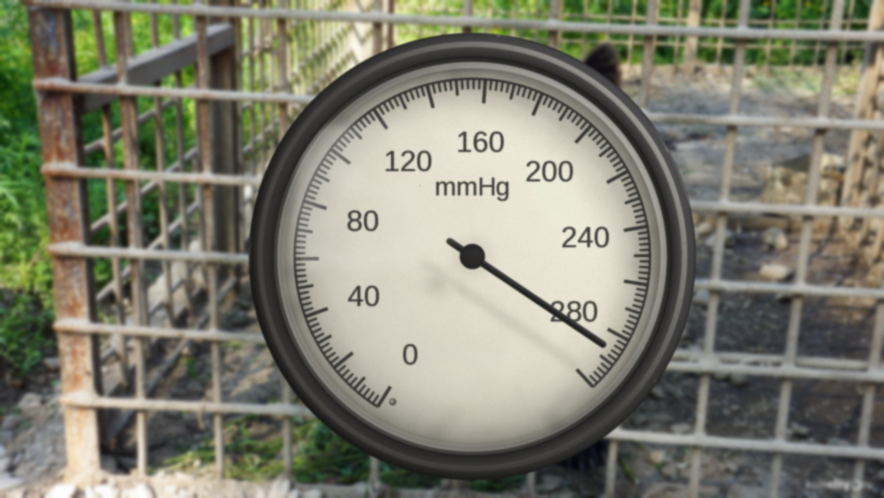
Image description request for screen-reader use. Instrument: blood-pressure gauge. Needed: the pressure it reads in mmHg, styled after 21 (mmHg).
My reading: 286 (mmHg)
